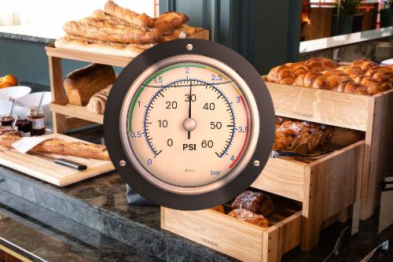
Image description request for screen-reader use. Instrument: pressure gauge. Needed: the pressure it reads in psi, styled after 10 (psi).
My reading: 30 (psi)
